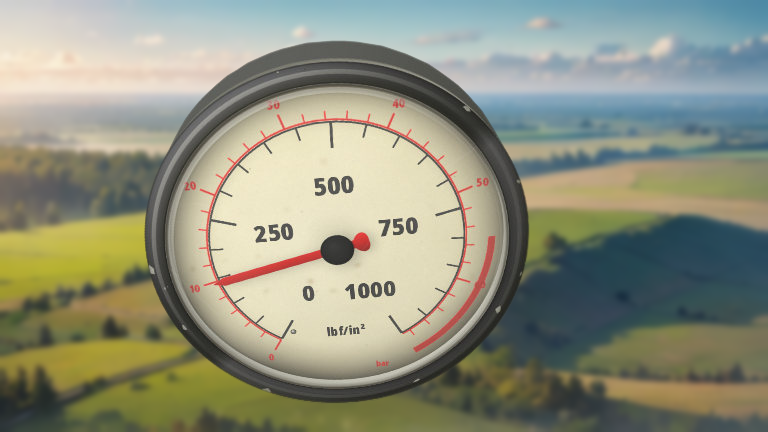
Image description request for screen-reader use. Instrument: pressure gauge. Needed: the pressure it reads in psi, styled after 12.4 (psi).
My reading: 150 (psi)
